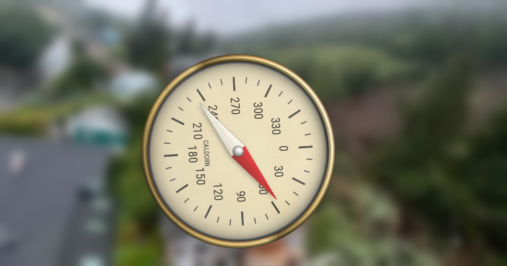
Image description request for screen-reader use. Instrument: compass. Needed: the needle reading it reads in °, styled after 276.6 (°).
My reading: 55 (°)
